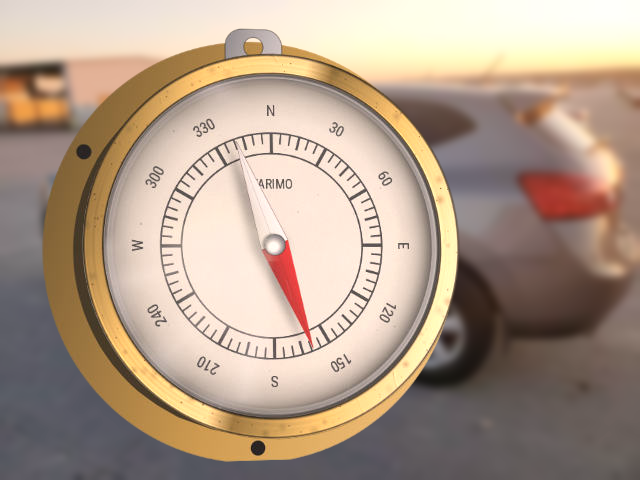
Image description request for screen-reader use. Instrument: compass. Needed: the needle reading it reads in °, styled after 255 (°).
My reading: 160 (°)
